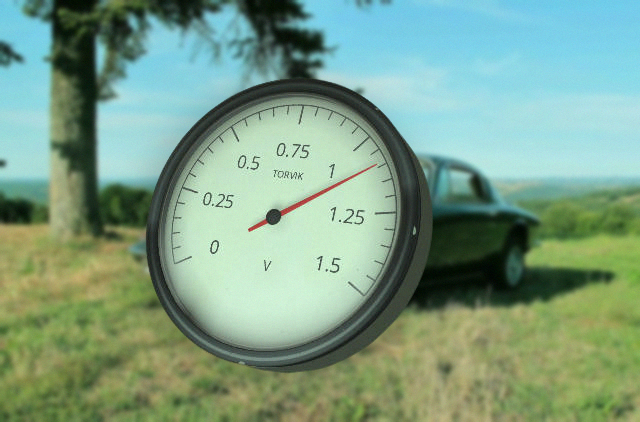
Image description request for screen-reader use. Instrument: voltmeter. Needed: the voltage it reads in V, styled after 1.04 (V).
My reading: 1.1 (V)
